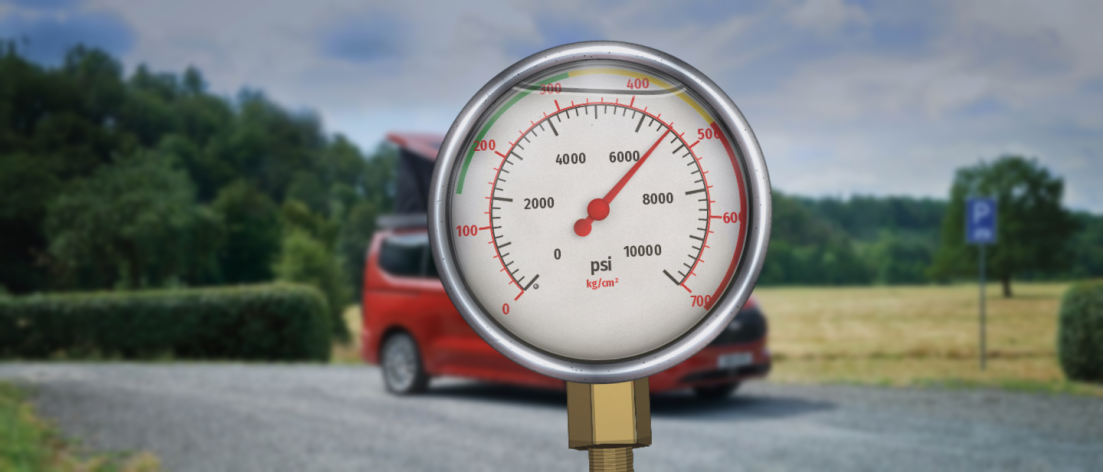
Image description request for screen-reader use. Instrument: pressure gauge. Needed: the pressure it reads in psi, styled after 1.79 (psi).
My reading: 6600 (psi)
